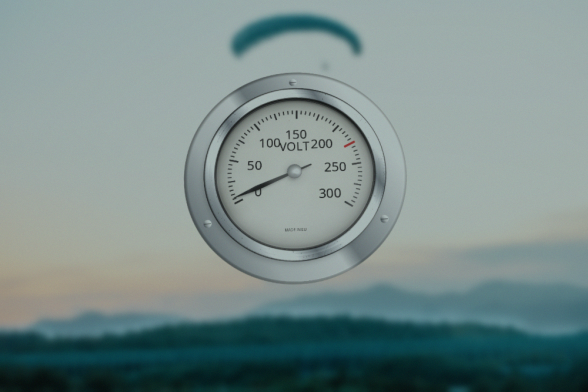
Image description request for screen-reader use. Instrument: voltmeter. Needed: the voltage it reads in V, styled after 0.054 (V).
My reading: 5 (V)
